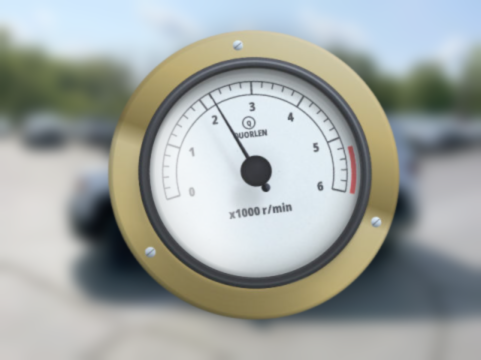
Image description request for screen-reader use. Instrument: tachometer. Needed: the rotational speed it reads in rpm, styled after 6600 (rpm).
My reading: 2200 (rpm)
